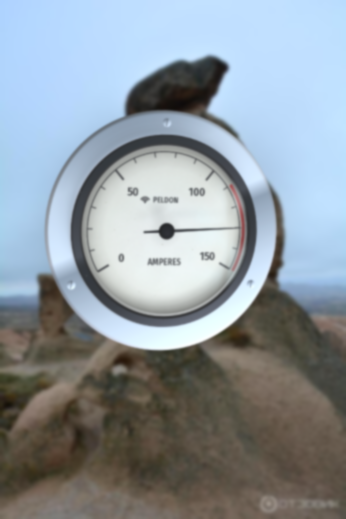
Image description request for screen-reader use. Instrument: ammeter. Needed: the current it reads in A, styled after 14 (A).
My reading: 130 (A)
